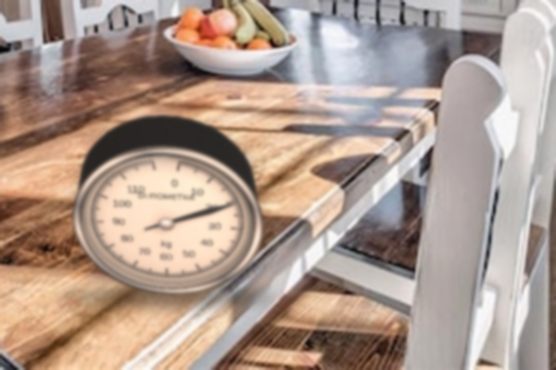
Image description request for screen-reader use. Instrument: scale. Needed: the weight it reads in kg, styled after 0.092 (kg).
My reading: 20 (kg)
